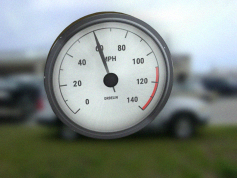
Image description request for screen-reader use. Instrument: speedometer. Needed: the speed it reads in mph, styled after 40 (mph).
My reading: 60 (mph)
